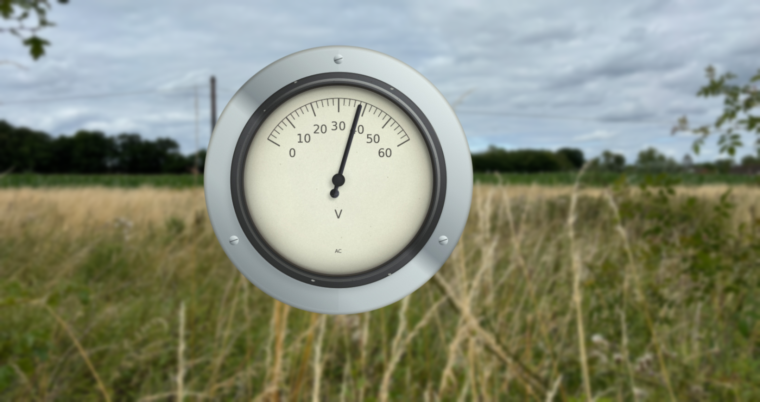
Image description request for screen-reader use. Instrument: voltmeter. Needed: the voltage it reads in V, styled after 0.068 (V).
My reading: 38 (V)
